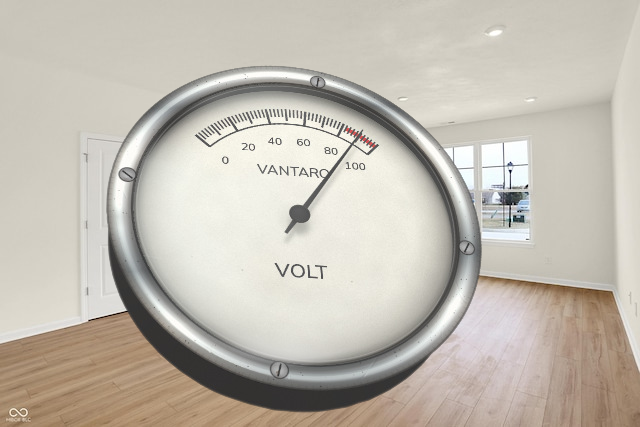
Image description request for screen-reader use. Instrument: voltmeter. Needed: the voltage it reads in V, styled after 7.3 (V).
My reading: 90 (V)
